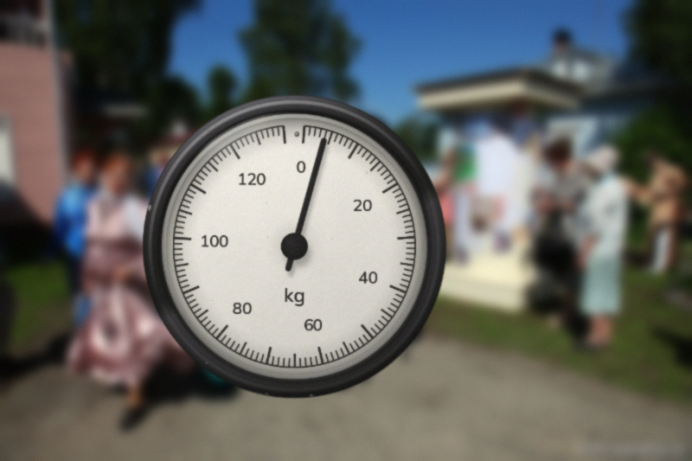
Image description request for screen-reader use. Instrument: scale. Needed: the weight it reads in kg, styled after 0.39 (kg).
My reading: 4 (kg)
